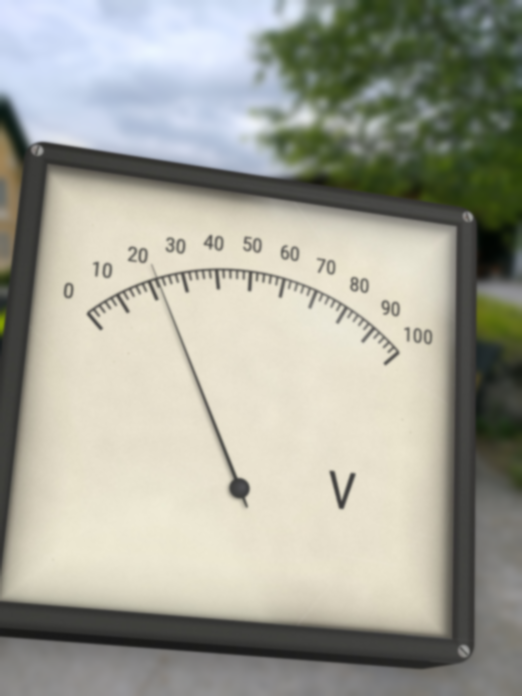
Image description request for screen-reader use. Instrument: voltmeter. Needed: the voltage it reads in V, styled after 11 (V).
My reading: 22 (V)
